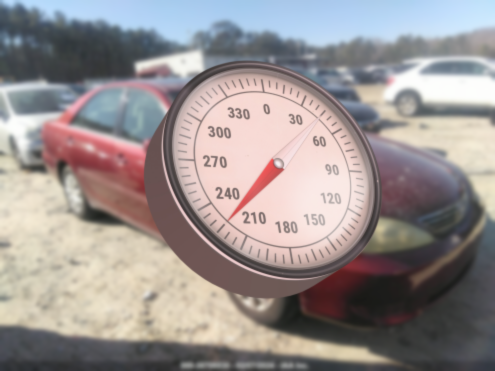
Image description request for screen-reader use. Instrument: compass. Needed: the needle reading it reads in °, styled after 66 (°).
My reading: 225 (°)
